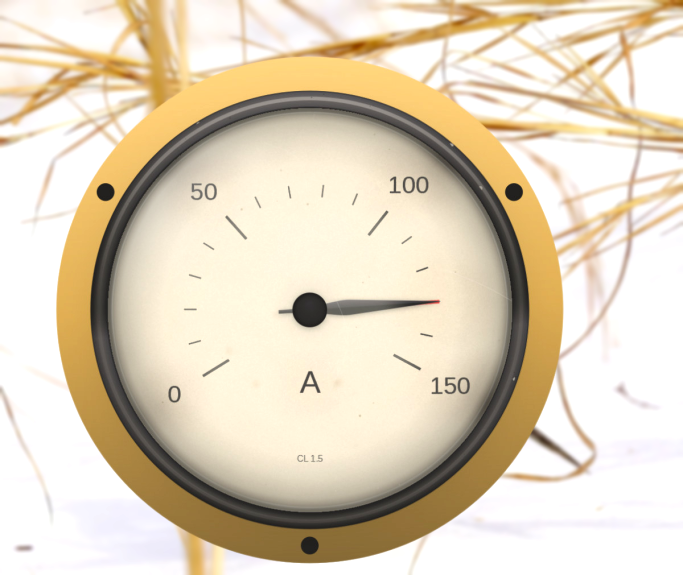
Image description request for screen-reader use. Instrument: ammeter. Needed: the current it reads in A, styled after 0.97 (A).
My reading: 130 (A)
